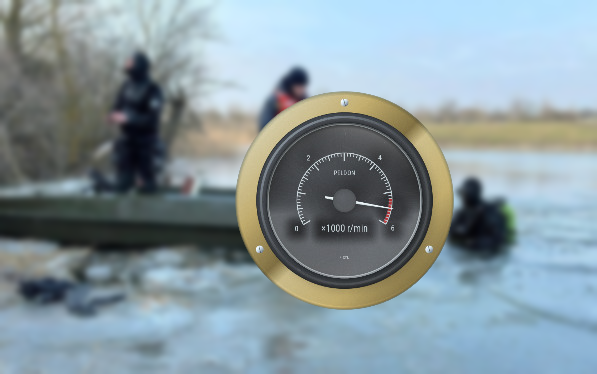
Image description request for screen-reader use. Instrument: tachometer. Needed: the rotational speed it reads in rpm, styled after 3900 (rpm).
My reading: 5500 (rpm)
